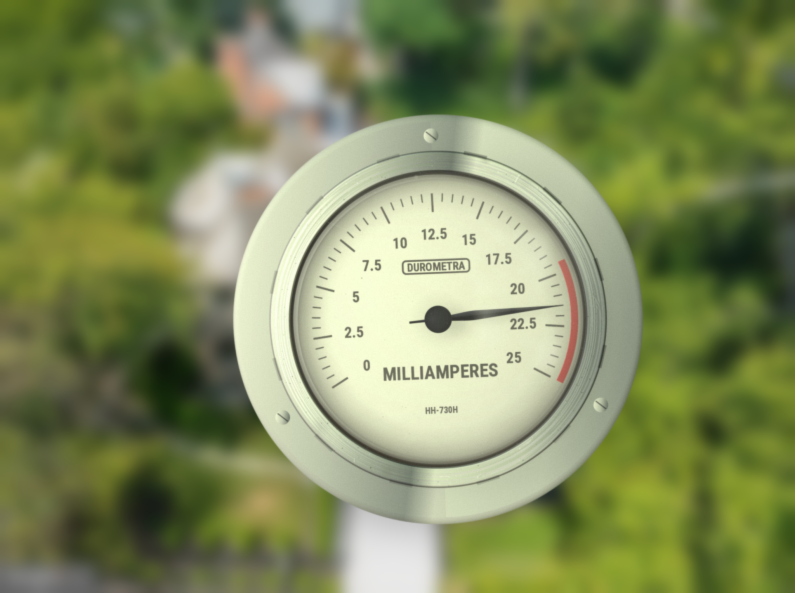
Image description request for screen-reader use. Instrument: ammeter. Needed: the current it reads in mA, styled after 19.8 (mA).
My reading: 21.5 (mA)
